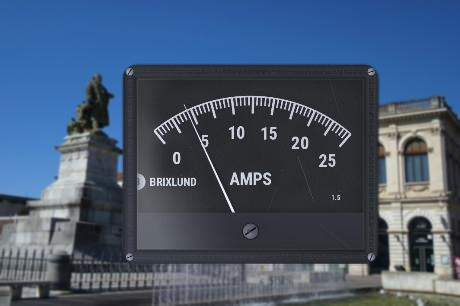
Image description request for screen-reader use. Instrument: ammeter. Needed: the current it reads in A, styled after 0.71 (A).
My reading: 4.5 (A)
